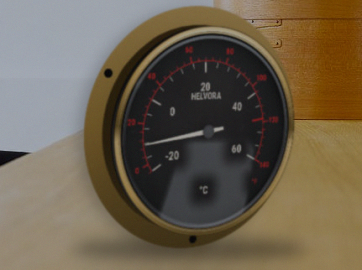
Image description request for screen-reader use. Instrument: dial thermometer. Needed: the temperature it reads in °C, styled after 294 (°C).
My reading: -12 (°C)
